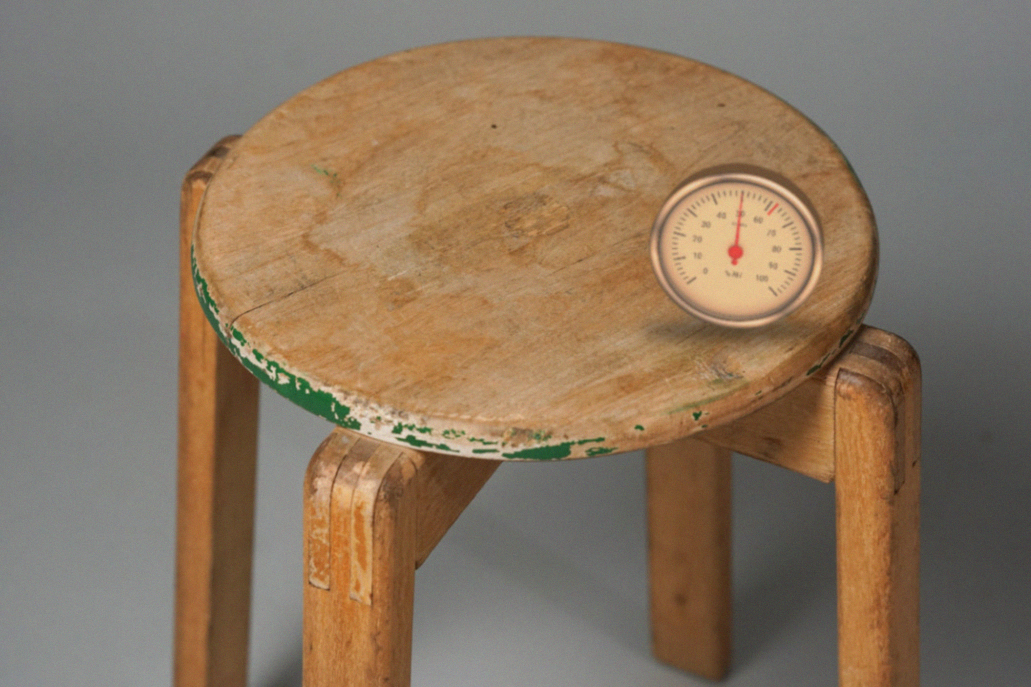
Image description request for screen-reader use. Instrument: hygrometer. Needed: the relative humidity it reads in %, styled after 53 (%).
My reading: 50 (%)
